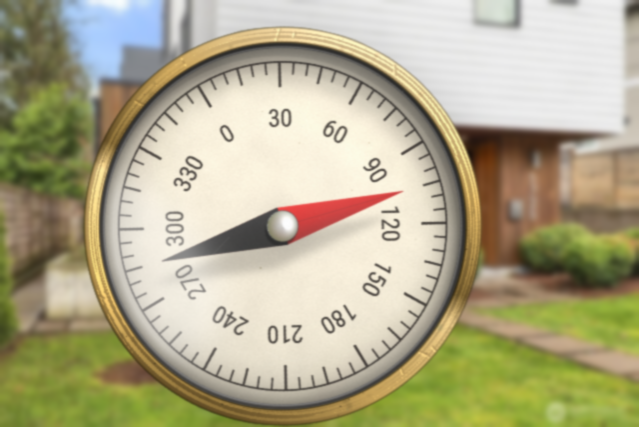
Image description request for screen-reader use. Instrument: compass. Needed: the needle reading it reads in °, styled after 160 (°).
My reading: 105 (°)
